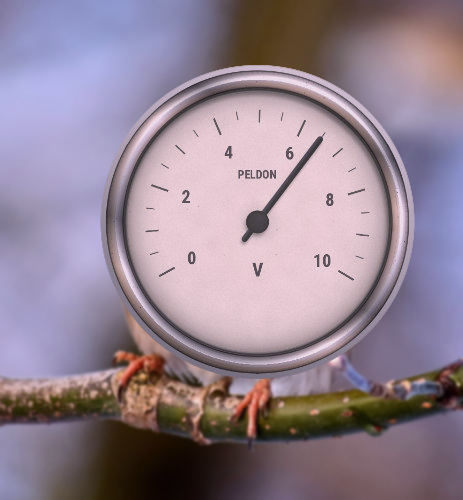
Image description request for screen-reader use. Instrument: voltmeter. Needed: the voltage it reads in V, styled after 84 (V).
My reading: 6.5 (V)
